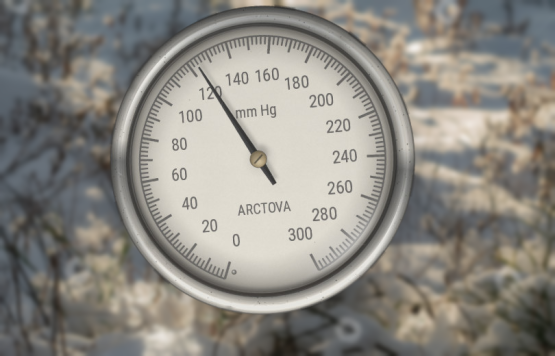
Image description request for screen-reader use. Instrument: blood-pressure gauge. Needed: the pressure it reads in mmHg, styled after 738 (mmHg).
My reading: 124 (mmHg)
